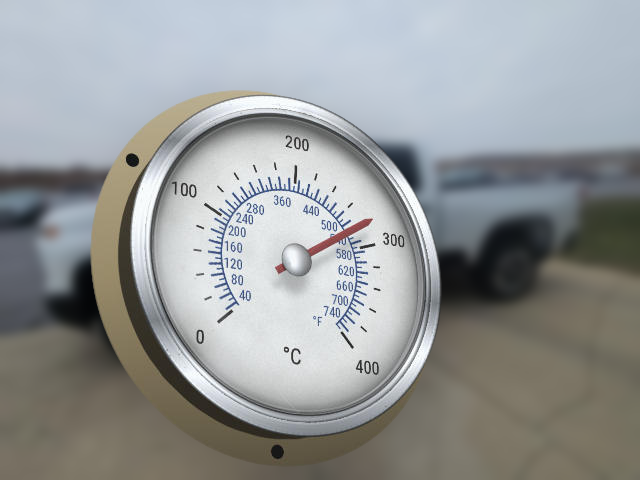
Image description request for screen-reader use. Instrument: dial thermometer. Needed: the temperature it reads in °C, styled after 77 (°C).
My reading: 280 (°C)
